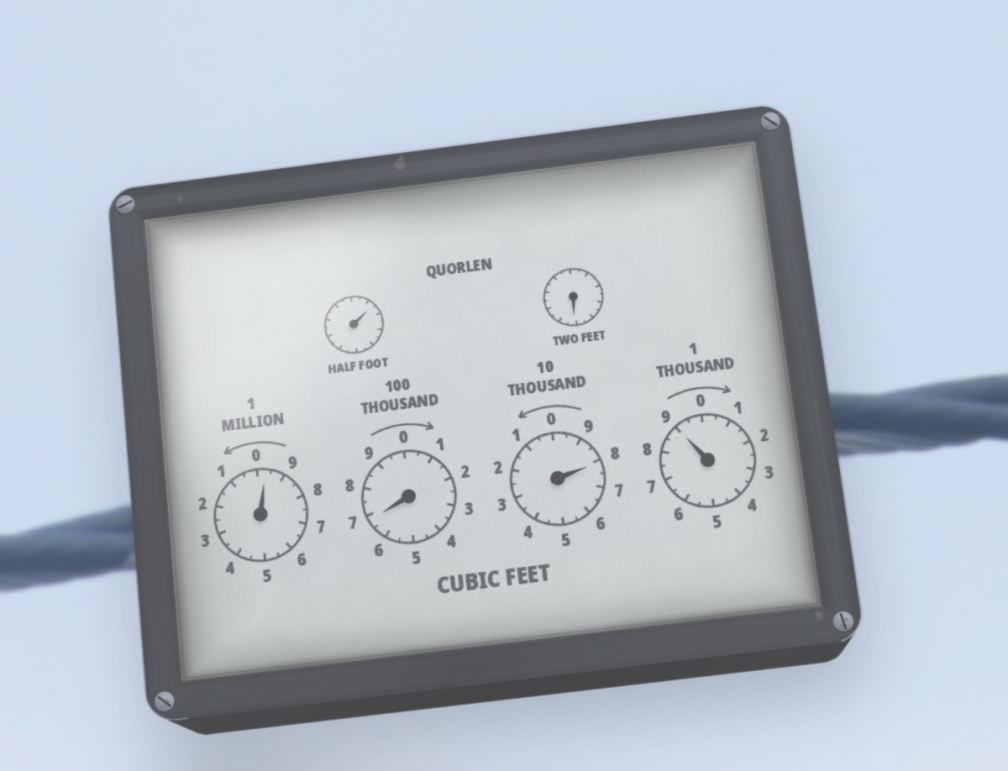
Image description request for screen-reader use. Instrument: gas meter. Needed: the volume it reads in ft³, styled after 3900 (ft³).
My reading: 967900 (ft³)
